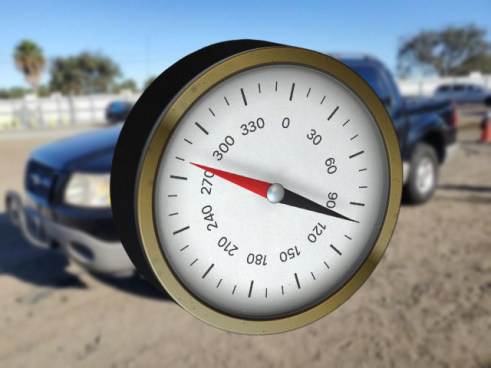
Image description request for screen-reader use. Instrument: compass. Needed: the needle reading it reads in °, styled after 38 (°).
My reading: 280 (°)
